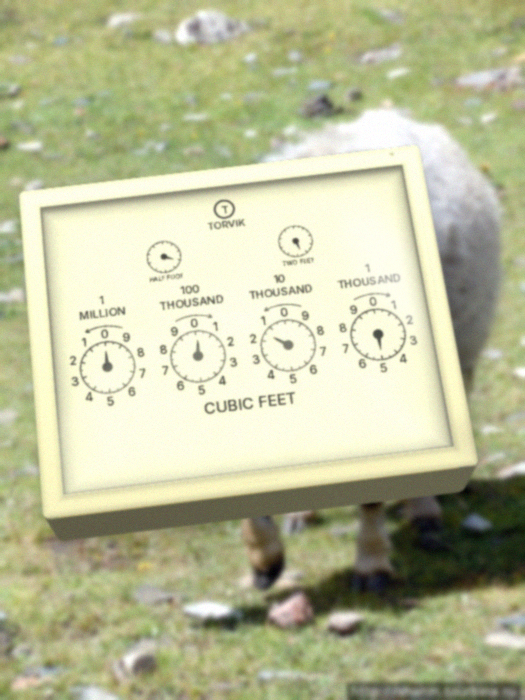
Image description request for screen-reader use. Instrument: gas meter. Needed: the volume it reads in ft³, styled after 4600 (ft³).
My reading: 1500 (ft³)
